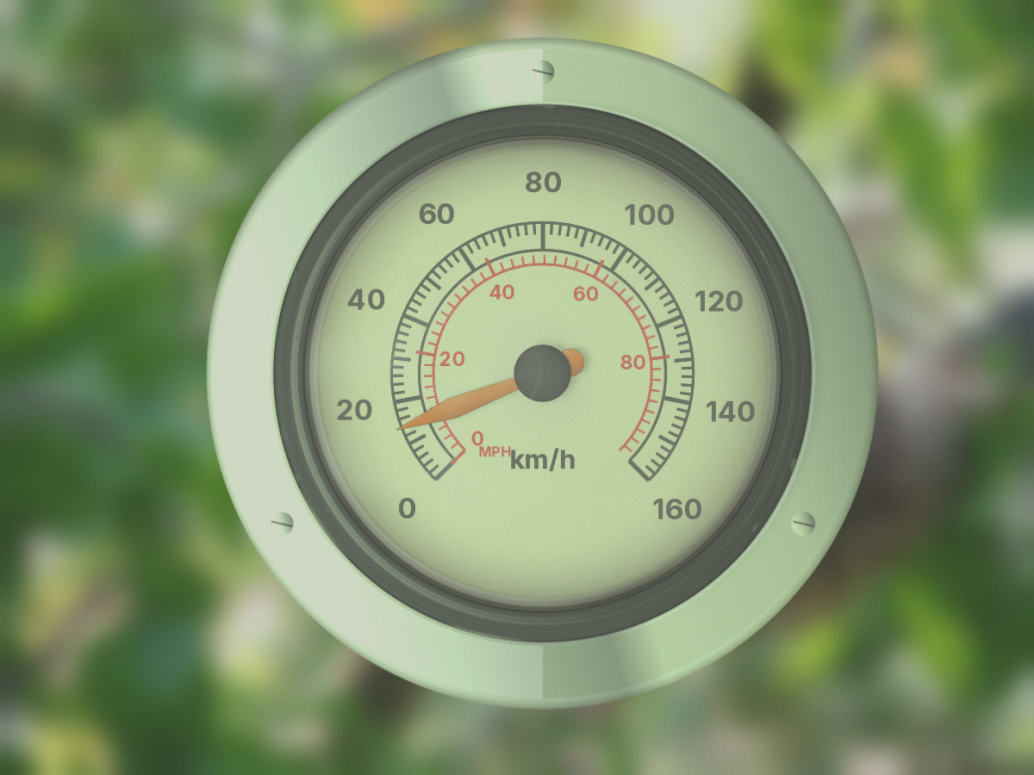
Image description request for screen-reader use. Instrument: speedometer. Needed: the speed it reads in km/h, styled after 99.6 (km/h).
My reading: 14 (km/h)
